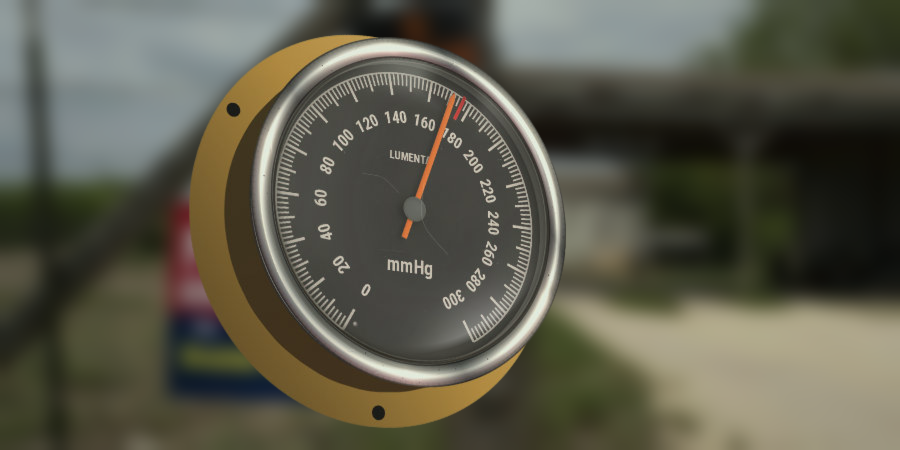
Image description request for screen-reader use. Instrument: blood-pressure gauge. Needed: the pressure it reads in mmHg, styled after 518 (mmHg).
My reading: 170 (mmHg)
